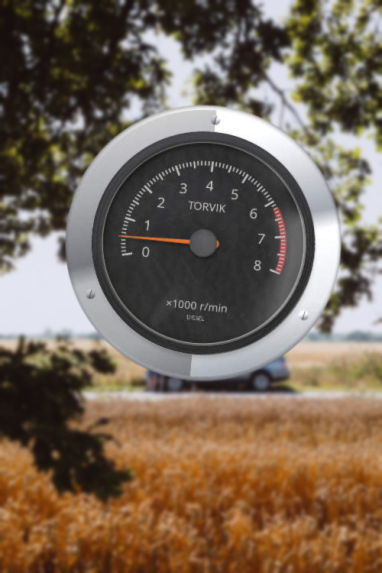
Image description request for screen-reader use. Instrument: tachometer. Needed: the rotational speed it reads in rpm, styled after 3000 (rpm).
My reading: 500 (rpm)
